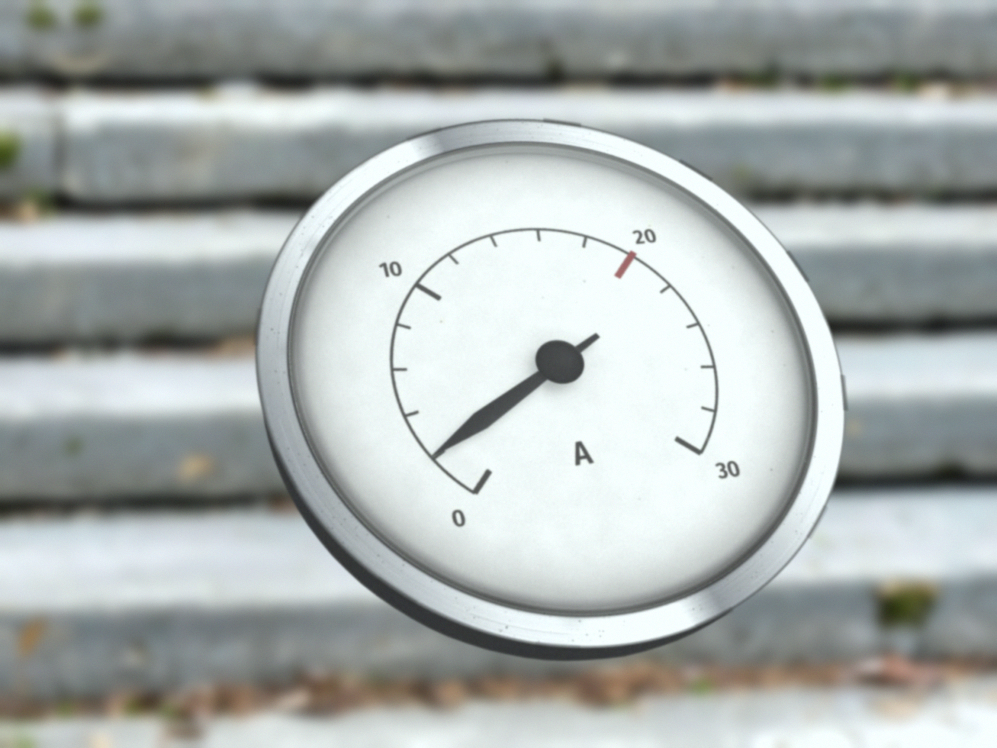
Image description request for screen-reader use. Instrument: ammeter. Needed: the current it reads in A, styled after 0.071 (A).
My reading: 2 (A)
